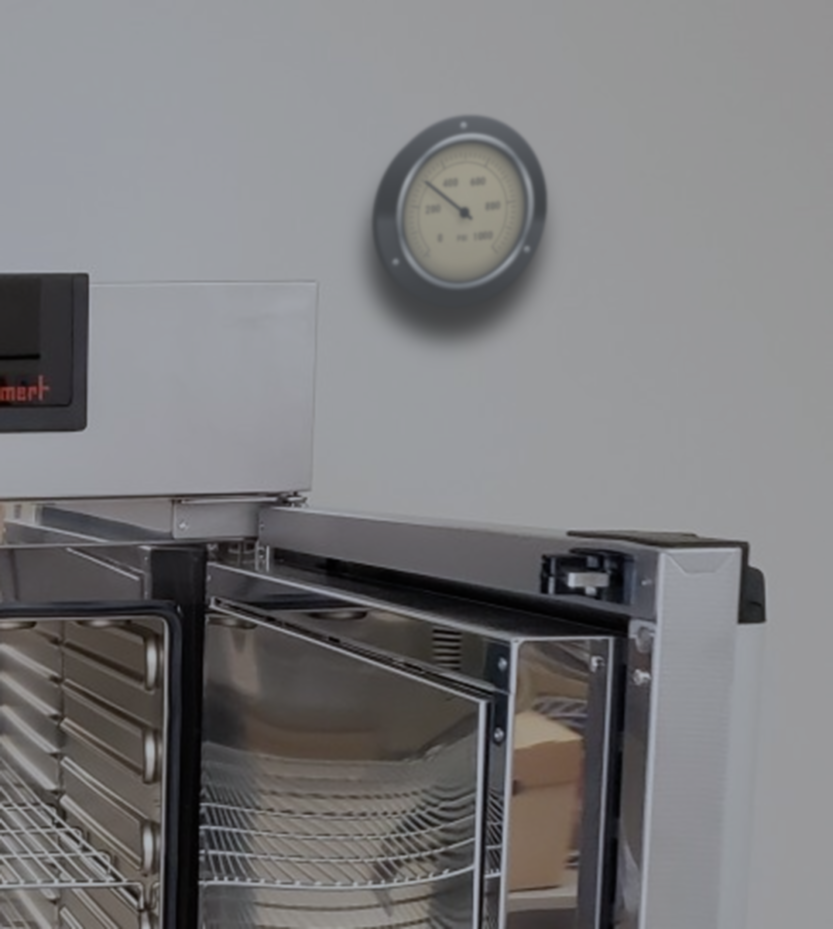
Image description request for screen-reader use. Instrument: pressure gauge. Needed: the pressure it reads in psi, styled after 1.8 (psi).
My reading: 300 (psi)
